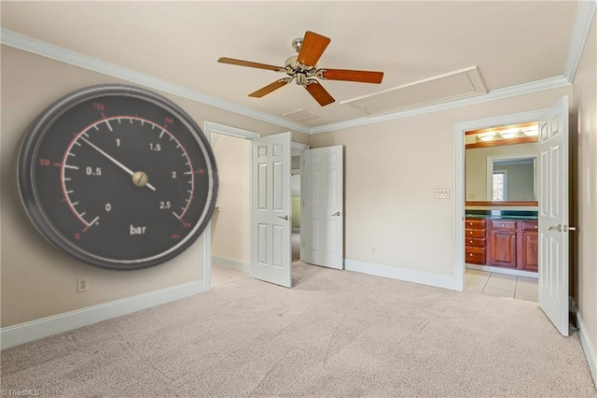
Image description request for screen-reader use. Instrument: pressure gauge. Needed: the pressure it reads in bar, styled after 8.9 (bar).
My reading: 0.75 (bar)
